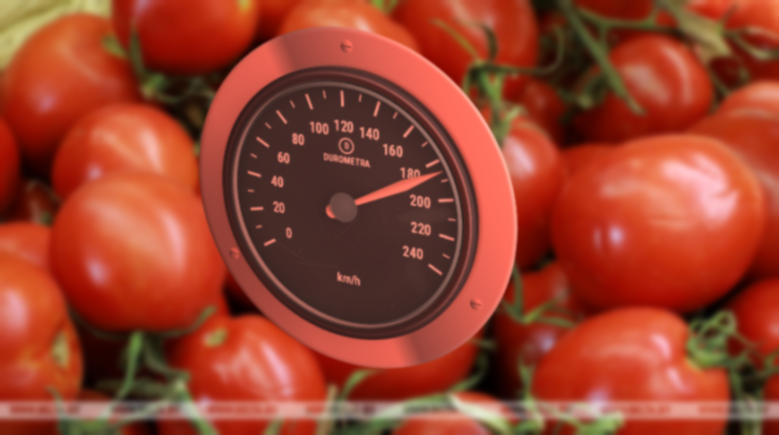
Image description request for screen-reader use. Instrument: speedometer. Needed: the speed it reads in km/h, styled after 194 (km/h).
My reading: 185 (km/h)
